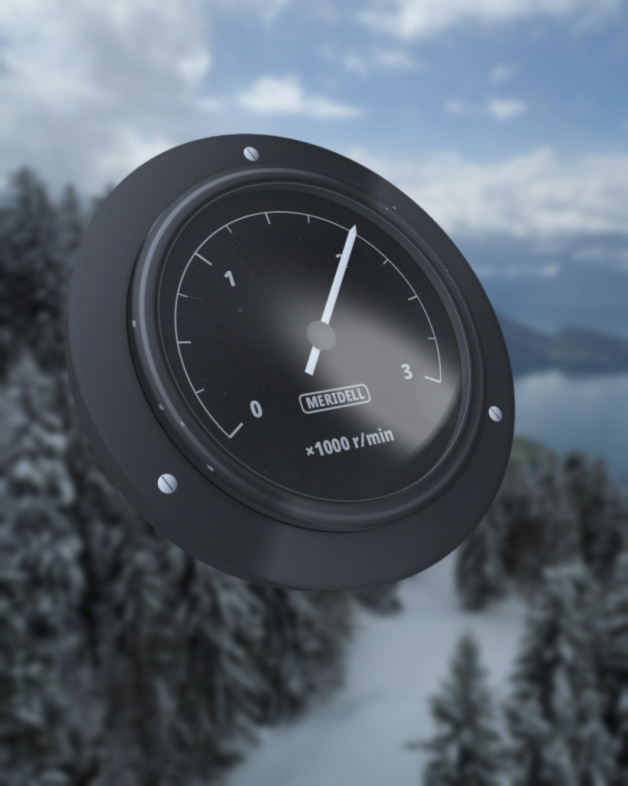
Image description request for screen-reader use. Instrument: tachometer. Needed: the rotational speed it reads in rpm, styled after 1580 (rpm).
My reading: 2000 (rpm)
